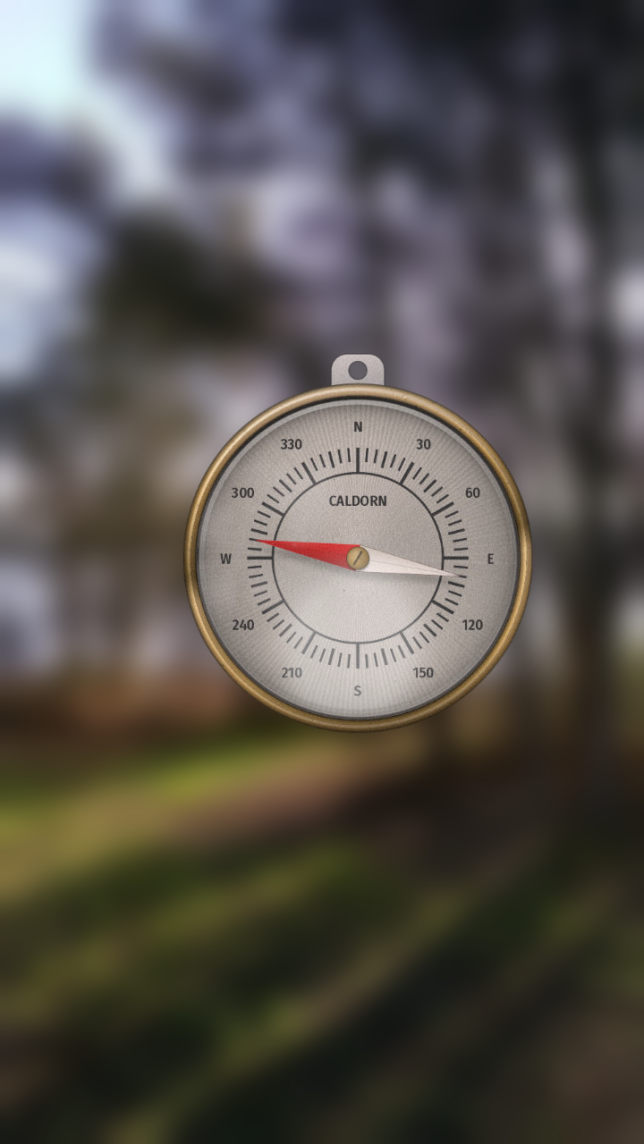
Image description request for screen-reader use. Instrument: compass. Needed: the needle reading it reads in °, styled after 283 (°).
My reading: 280 (°)
